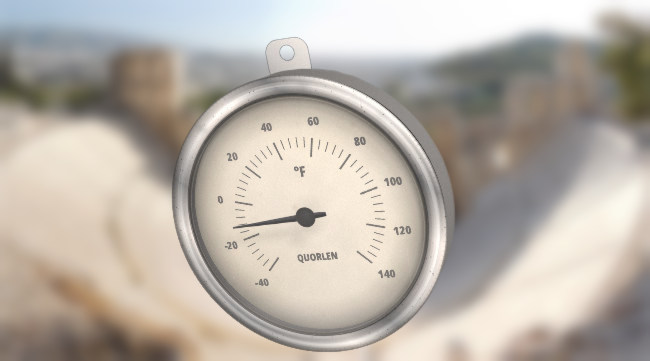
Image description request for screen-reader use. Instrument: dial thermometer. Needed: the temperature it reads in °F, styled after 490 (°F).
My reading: -12 (°F)
